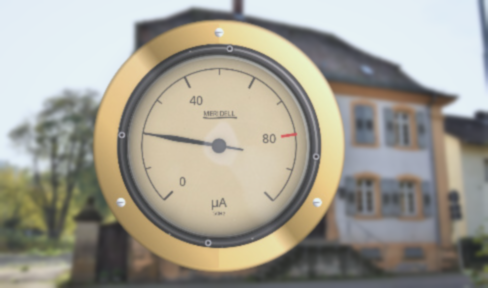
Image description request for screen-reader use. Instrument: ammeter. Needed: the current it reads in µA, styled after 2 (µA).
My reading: 20 (µA)
